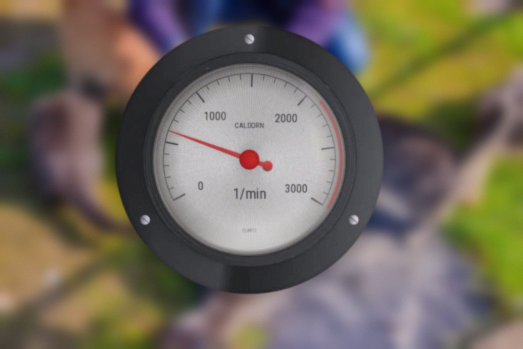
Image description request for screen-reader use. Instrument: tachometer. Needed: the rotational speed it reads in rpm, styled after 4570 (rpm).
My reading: 600 (rpm)
